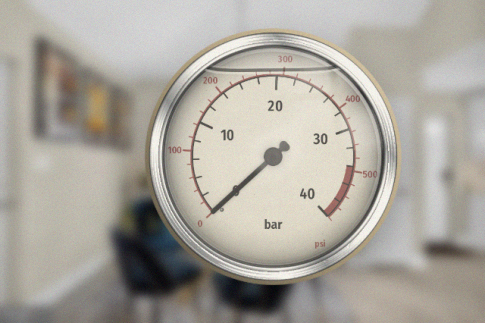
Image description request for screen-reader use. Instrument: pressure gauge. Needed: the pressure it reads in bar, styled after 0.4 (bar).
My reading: 0 (bar)
